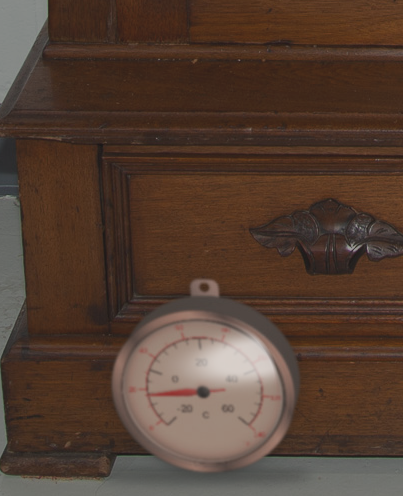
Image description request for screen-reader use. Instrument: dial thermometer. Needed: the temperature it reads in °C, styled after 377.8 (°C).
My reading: -8 (°C)
